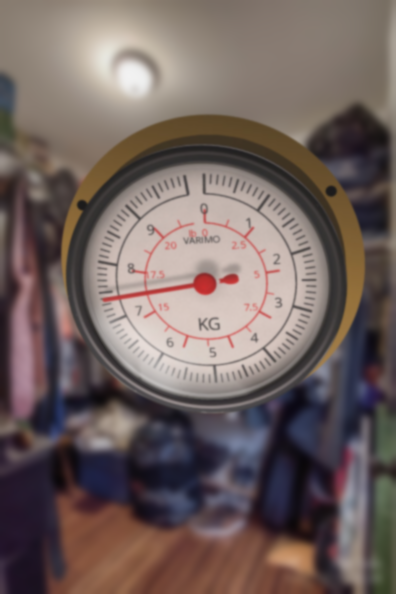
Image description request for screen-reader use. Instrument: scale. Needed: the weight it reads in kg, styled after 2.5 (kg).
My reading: 7.4 (kg)
